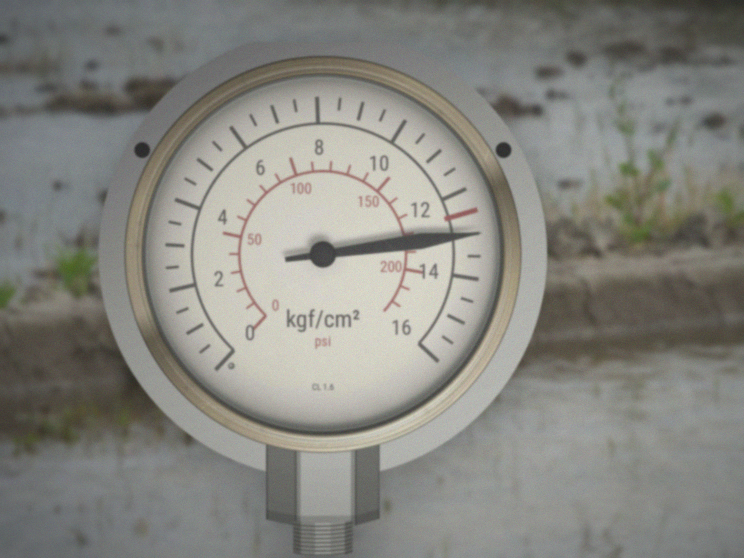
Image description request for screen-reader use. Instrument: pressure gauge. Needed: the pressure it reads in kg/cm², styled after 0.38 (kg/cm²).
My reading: 13 (kg/cm²)
